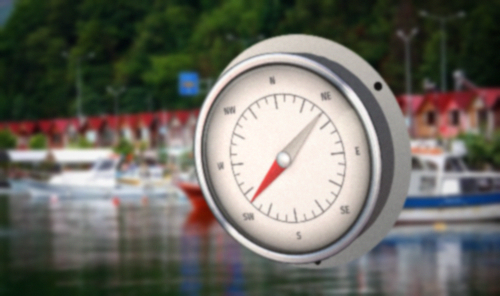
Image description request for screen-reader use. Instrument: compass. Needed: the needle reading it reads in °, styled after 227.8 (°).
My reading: 230 (°)
